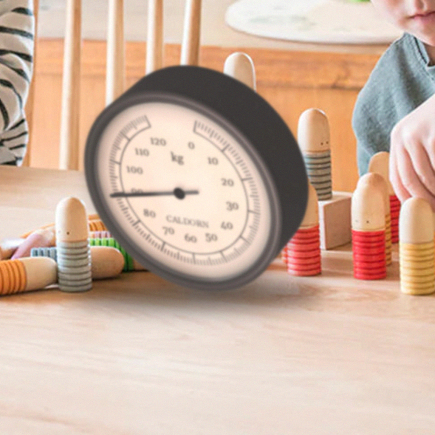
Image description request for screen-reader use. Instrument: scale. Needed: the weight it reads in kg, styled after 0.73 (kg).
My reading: 90 (kg)
